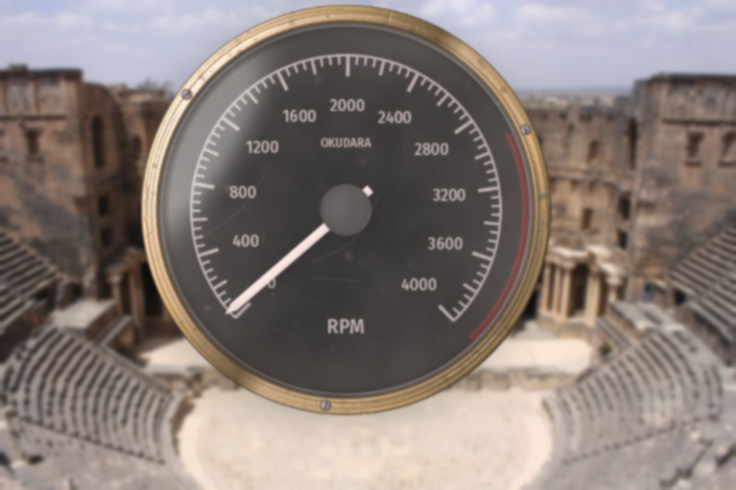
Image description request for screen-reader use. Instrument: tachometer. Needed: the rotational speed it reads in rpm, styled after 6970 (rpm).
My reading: 50 (rpm)
